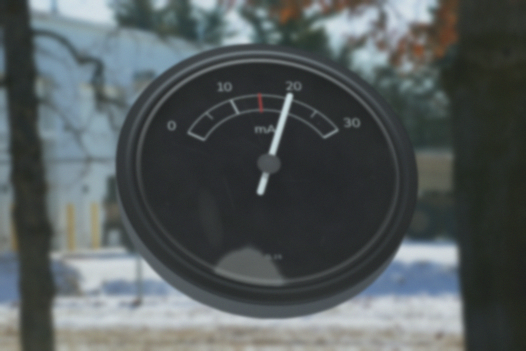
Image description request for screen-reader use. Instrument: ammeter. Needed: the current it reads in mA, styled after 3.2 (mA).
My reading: 20 (mA)
